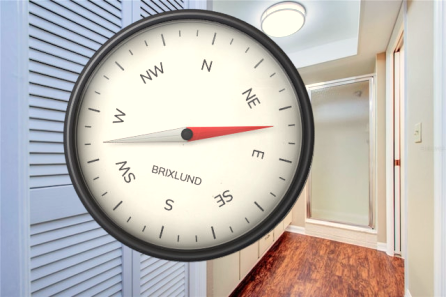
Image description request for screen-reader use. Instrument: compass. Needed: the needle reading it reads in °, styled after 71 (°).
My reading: 70 (°)
